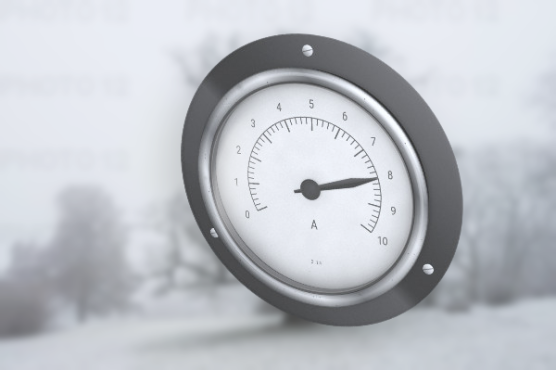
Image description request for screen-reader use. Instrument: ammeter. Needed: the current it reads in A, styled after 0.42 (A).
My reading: 8 (A)
